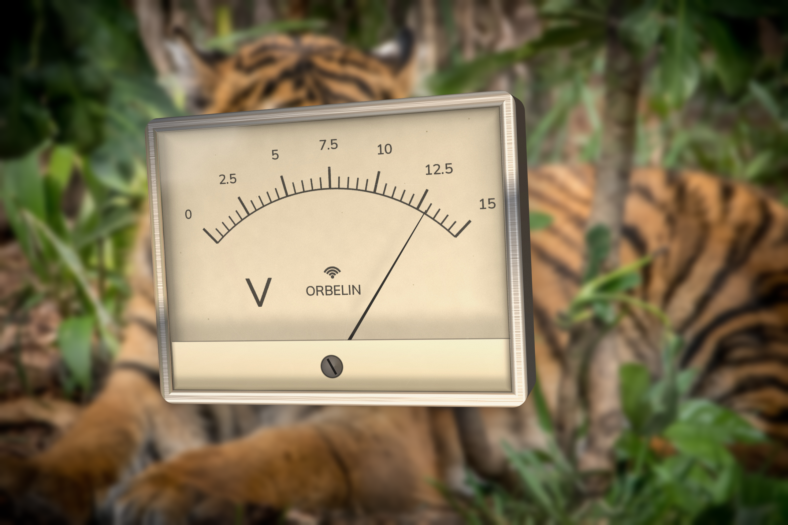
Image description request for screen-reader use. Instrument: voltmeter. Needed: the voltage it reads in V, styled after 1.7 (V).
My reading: 13 (V)
